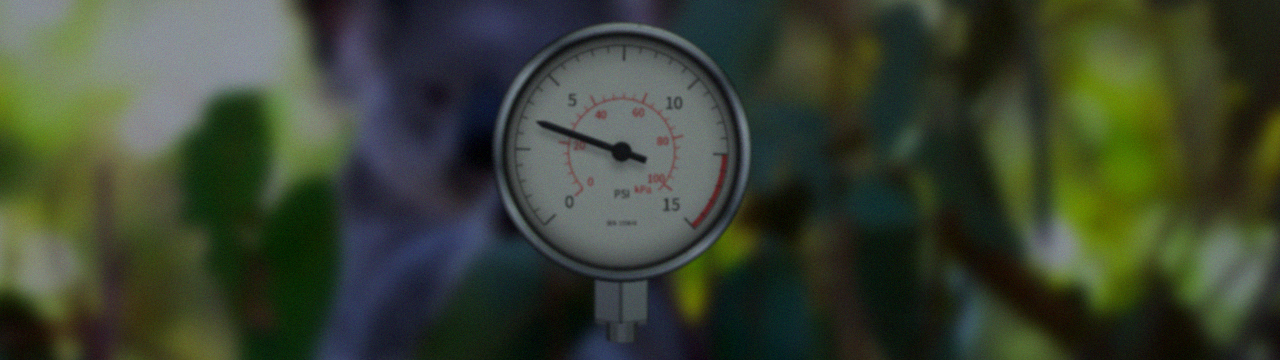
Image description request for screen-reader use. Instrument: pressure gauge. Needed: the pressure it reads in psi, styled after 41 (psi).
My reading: 3.5 (psi)
